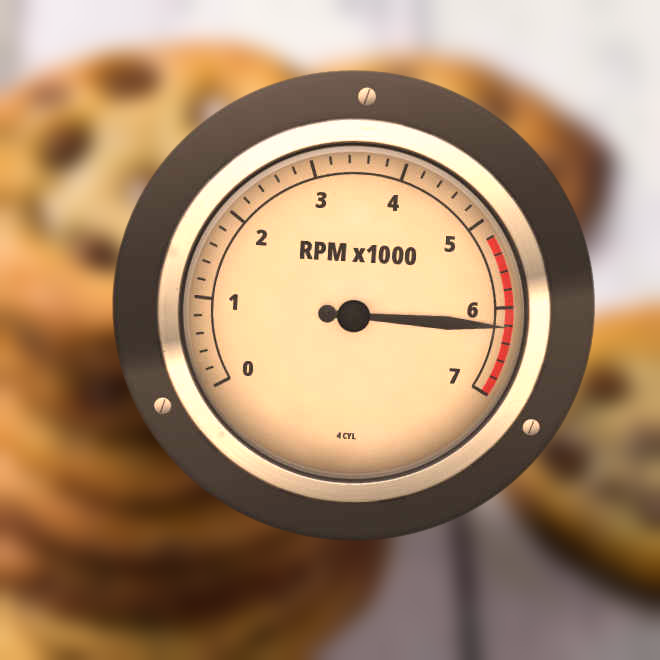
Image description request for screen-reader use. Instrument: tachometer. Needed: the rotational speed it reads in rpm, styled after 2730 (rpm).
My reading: 6200 (rpm)
